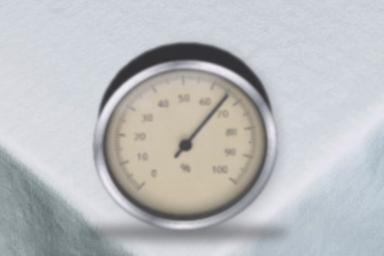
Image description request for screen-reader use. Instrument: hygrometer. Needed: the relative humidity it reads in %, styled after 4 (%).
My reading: 65 (%)
